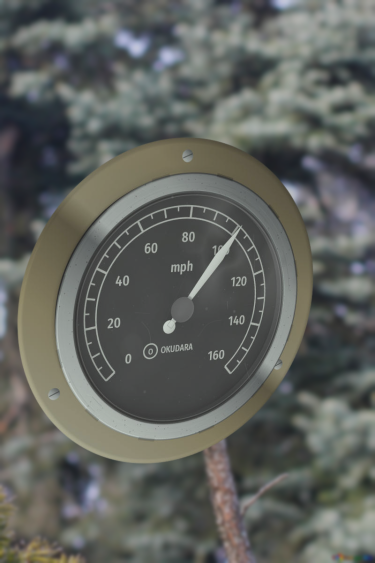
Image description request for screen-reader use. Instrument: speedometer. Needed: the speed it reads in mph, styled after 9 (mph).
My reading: 100 (mph)
